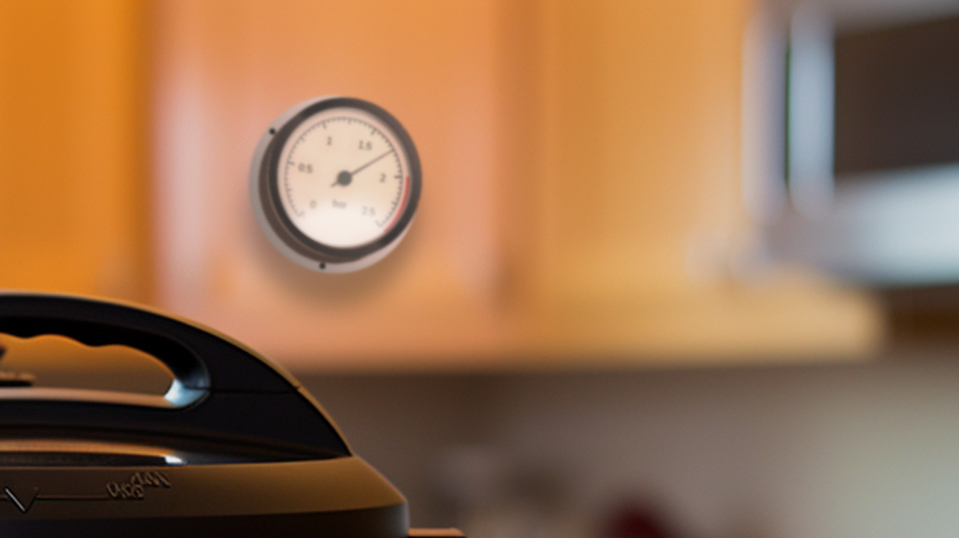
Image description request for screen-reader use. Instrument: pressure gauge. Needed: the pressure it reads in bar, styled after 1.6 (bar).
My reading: 1.75 (bar)
